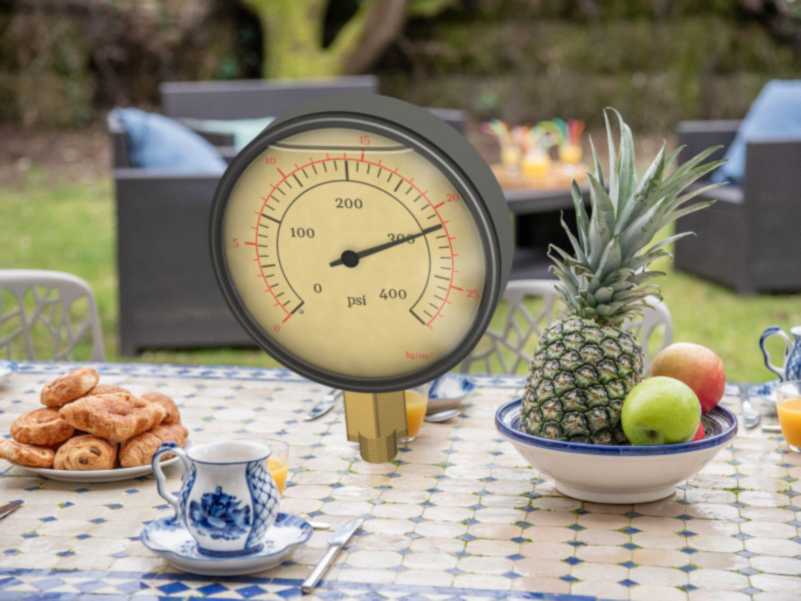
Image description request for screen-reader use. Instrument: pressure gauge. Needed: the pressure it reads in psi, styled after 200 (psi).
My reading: 300 (psi)
